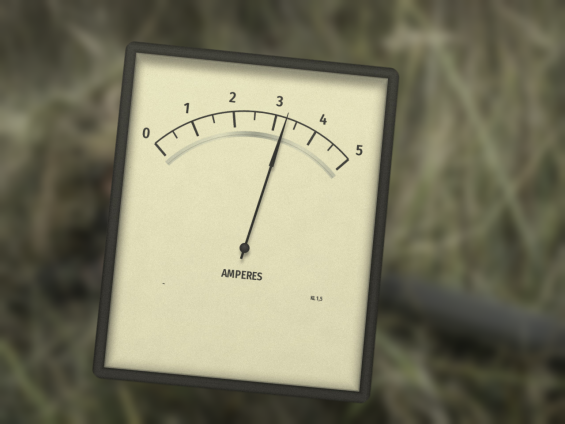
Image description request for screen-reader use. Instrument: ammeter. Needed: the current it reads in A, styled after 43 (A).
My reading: 3.25 (A)
